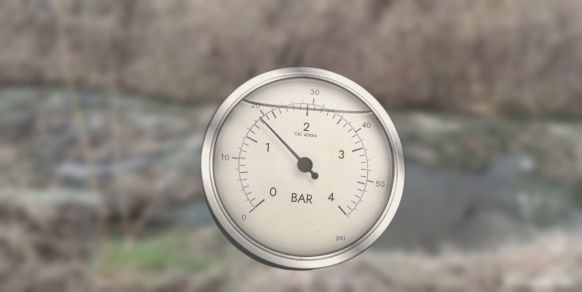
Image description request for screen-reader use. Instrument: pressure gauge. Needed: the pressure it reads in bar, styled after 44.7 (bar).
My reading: 1.3 (bar)
